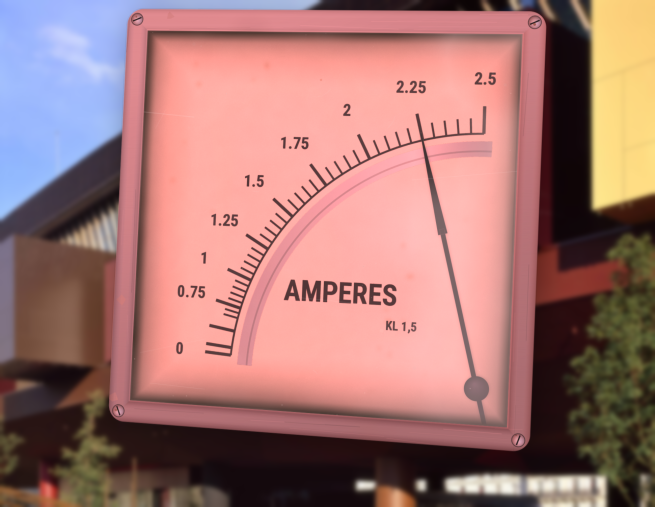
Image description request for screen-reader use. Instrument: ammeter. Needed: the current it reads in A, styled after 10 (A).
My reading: 2.25 (A)
